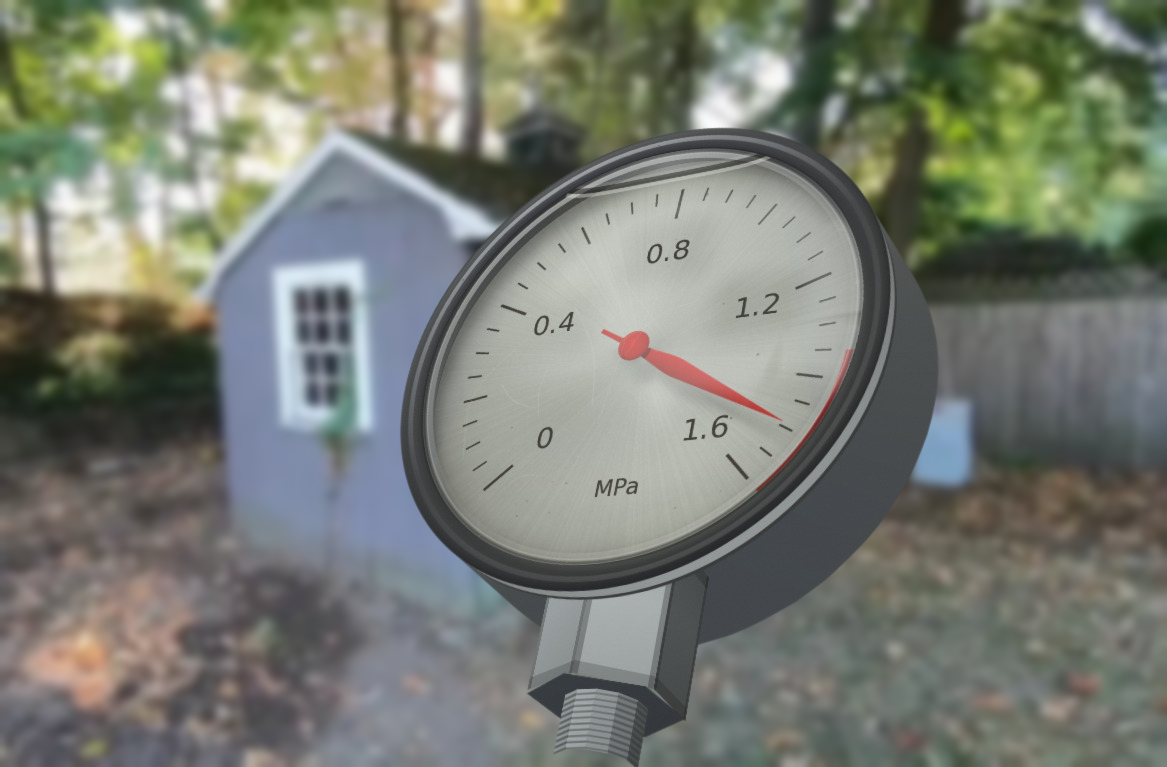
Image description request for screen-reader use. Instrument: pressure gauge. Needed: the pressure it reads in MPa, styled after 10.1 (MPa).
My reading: 1.5 (MPa)
